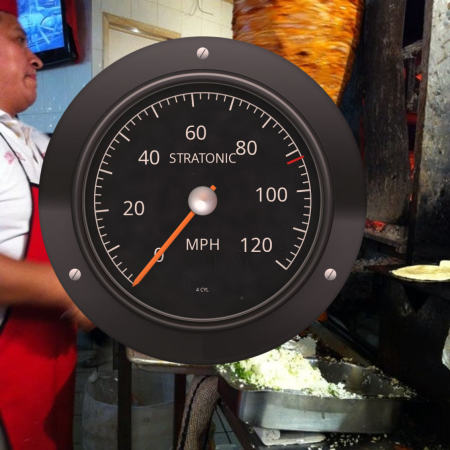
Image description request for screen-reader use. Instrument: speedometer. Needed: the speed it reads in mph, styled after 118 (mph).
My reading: 0 (mph)
